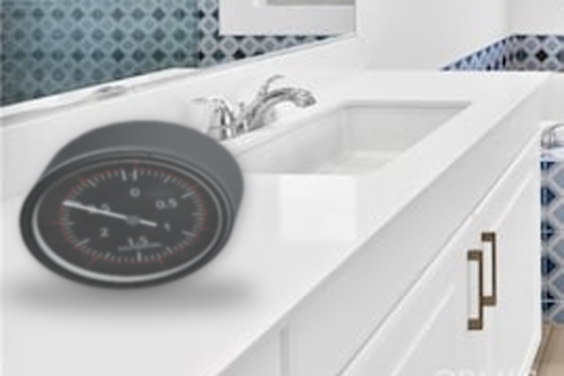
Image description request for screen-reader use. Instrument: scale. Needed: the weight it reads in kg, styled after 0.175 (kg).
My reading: 2.5 (kg)
